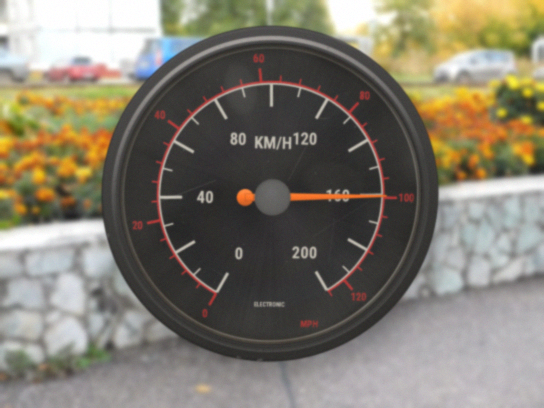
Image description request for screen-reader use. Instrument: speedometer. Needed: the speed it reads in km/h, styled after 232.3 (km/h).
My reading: 160 (km/h)
